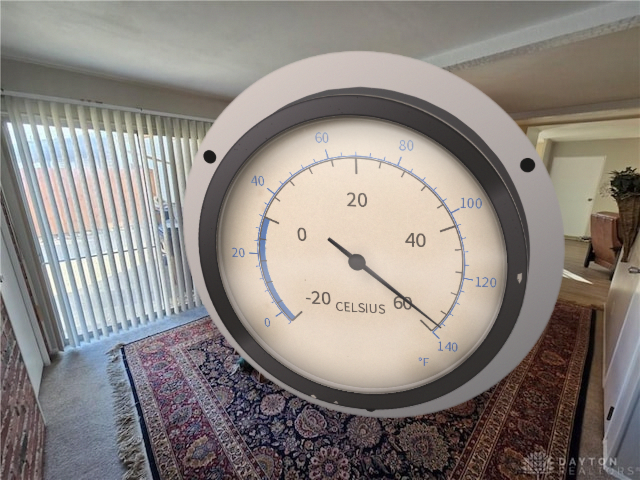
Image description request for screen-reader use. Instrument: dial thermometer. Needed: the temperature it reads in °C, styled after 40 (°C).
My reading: 58 (°C)
